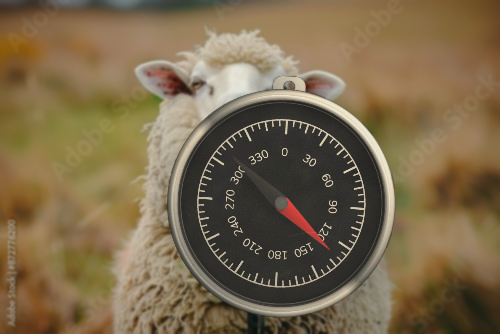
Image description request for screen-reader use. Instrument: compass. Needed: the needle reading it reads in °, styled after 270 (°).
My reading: 130 (°)
